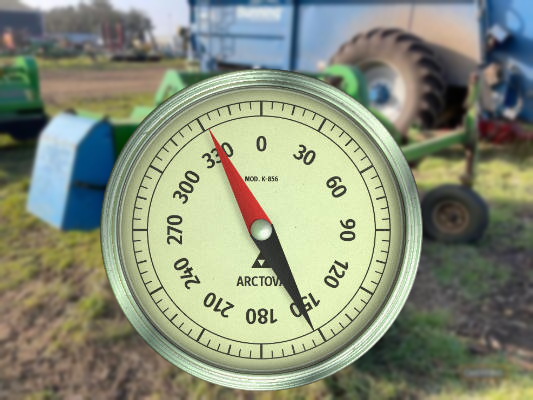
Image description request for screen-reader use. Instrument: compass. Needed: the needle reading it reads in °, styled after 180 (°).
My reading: 332.5 (°)
